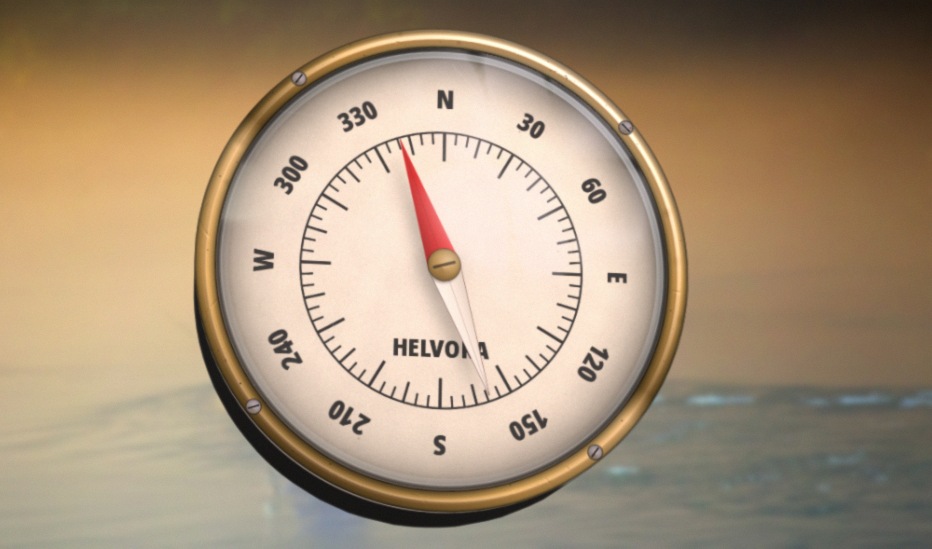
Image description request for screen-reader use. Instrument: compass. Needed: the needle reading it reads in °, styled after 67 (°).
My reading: 340 (°)
